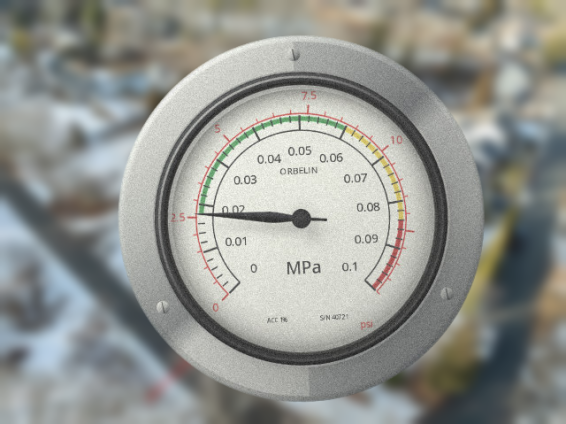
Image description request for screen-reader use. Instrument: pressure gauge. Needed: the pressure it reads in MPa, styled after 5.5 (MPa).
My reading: 0.018 (MPa)
